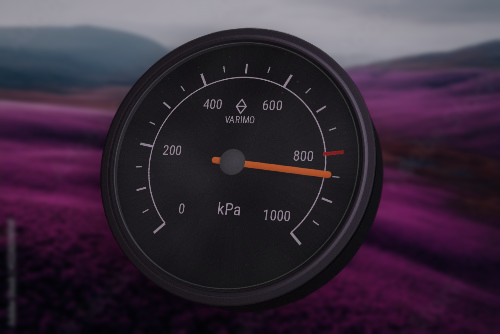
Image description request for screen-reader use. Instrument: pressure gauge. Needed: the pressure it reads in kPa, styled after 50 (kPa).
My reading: 850 (kPa)
